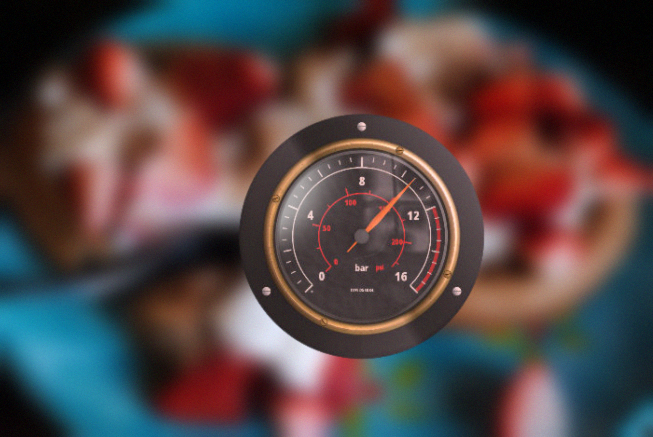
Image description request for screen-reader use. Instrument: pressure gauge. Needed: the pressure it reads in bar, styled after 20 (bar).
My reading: 10.5 (bar)
